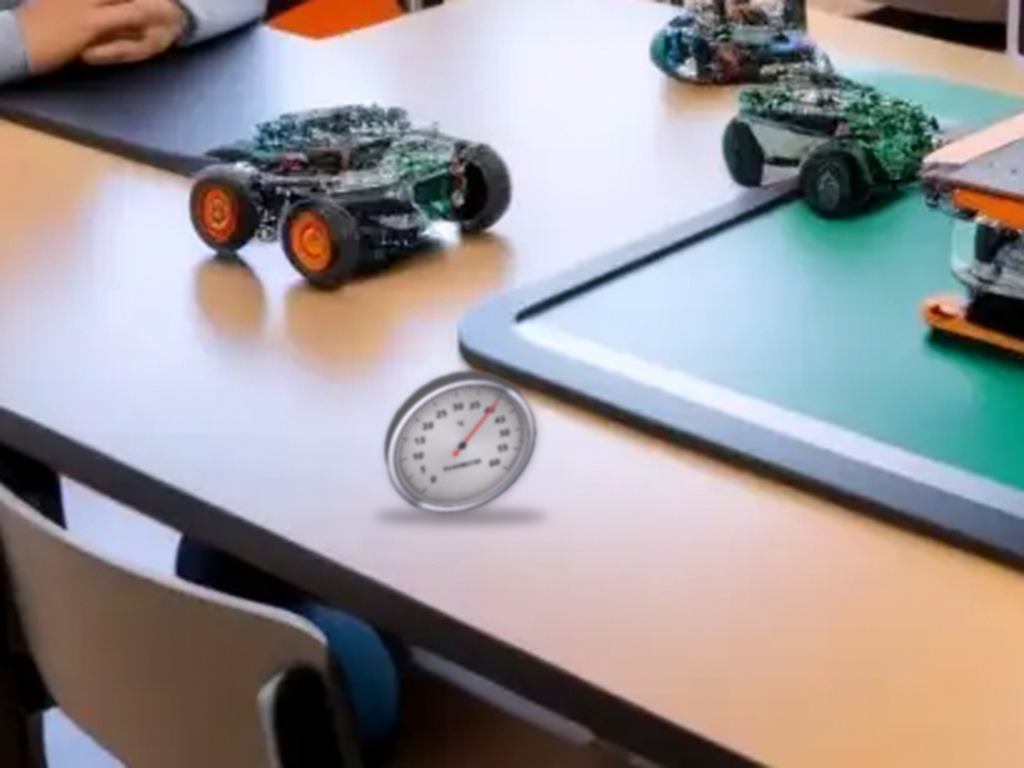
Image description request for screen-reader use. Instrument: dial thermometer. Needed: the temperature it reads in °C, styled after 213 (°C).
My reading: 40 (°C)
